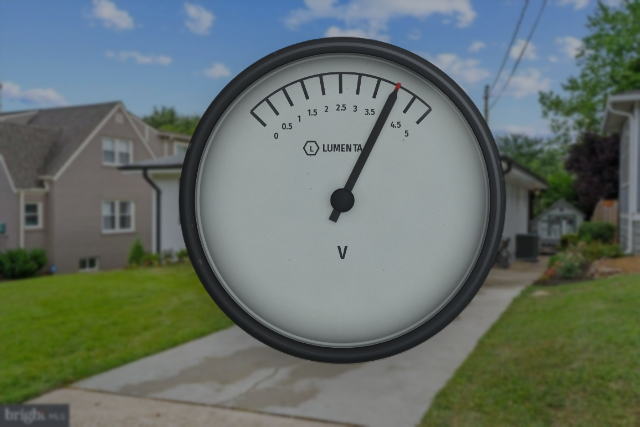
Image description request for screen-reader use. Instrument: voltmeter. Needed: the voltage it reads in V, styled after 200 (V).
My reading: 4 (V)
